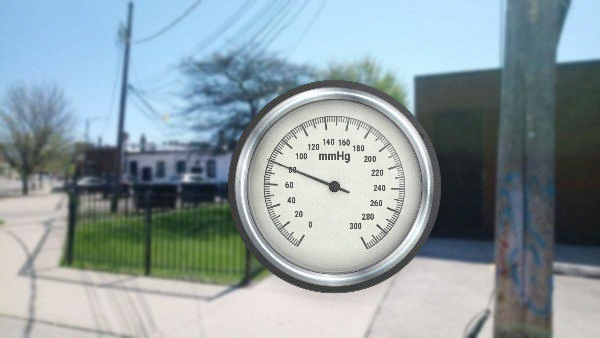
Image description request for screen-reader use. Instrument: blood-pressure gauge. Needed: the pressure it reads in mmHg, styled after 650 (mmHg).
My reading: 80 (mmHg)
